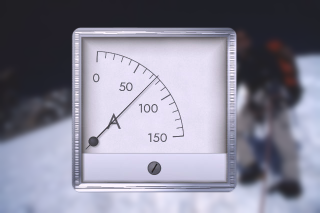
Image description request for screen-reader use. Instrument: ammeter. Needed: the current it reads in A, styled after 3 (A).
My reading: 75 (A)
